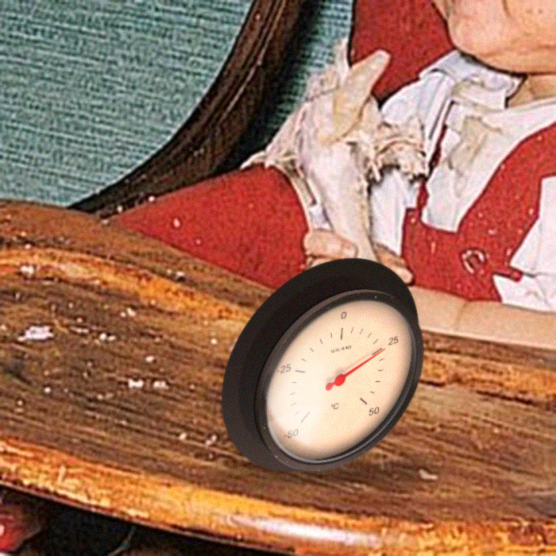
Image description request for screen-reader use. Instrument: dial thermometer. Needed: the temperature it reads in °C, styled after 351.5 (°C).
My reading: 25 (°C)
